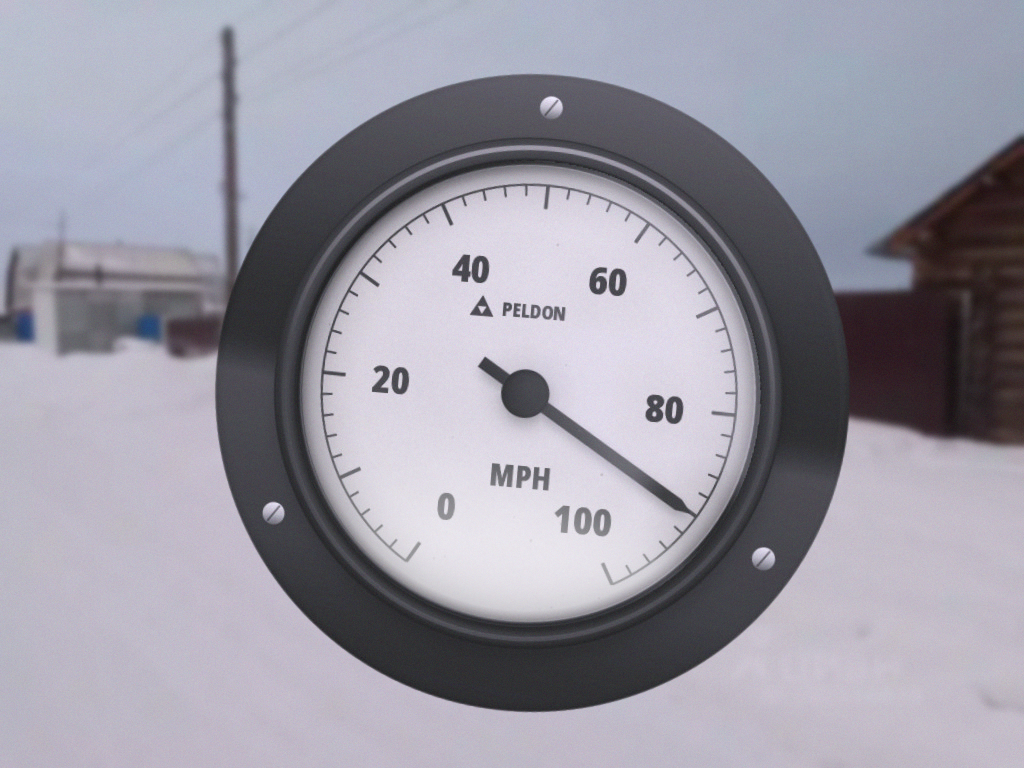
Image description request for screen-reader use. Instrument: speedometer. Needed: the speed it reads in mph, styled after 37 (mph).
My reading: 90 (mph)
